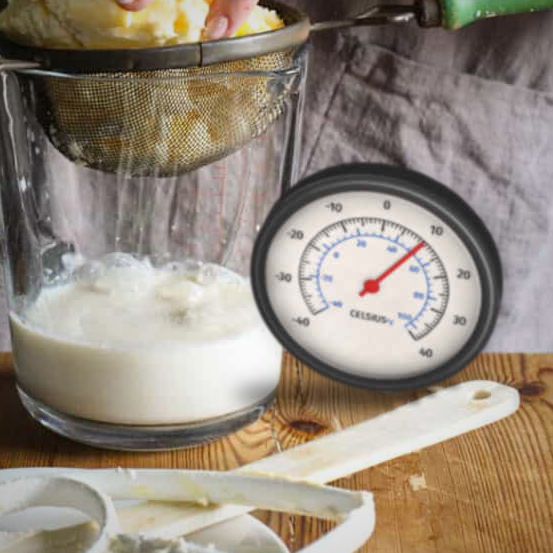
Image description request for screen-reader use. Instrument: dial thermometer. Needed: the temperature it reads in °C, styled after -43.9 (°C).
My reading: 10 (°C)
